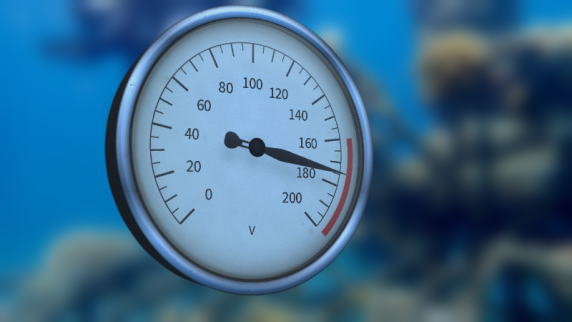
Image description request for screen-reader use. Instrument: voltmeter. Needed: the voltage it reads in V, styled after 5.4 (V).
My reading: 175 (V)
